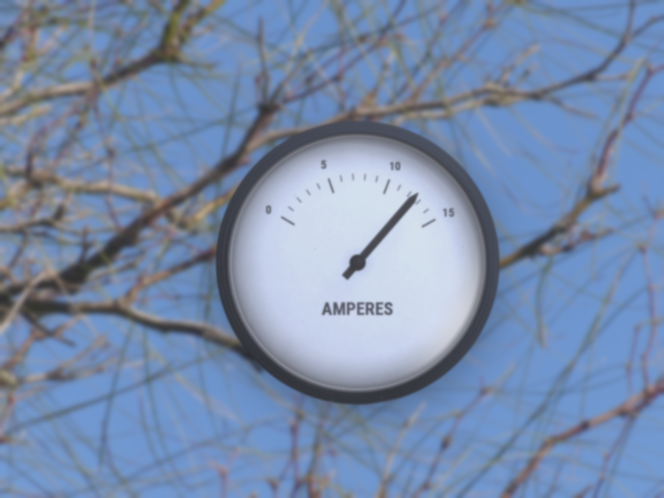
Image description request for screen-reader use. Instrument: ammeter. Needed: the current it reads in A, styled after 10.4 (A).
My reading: 12.5 (A)
